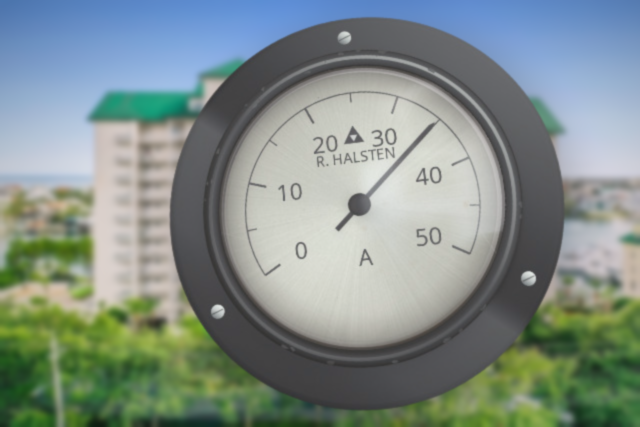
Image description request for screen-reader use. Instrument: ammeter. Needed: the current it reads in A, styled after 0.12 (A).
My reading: 35 (A)
